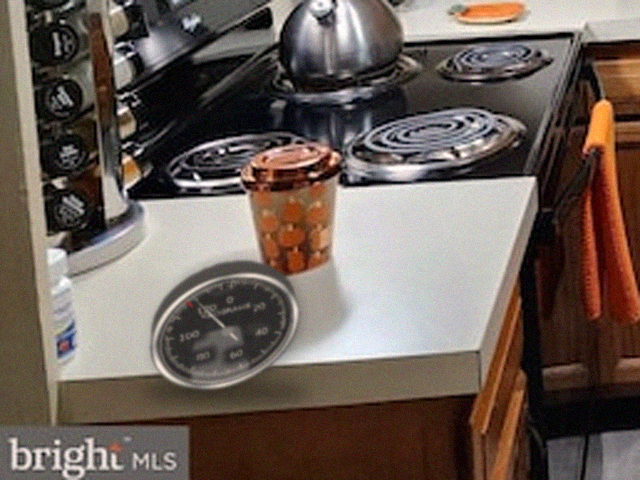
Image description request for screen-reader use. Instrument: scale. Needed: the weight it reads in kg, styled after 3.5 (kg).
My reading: 120 (kg)
